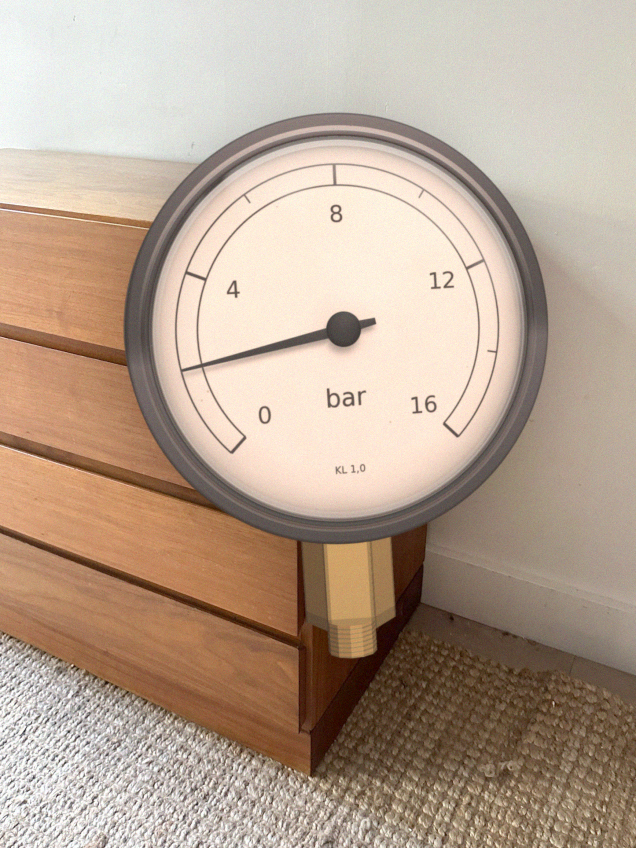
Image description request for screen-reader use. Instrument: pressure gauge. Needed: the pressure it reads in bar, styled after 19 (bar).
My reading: 2 (bar)
